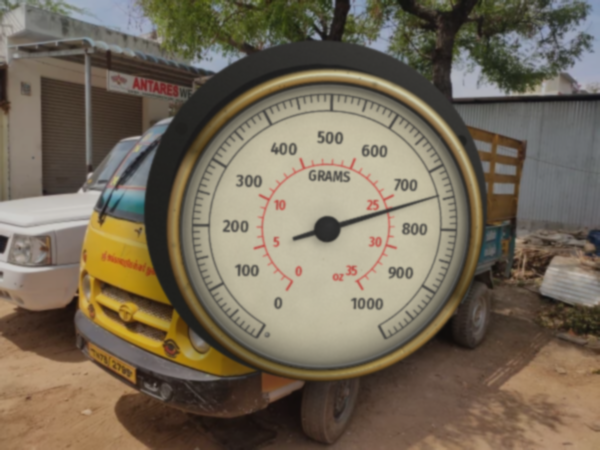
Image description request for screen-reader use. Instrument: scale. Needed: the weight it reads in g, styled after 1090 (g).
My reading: 740 (g)
